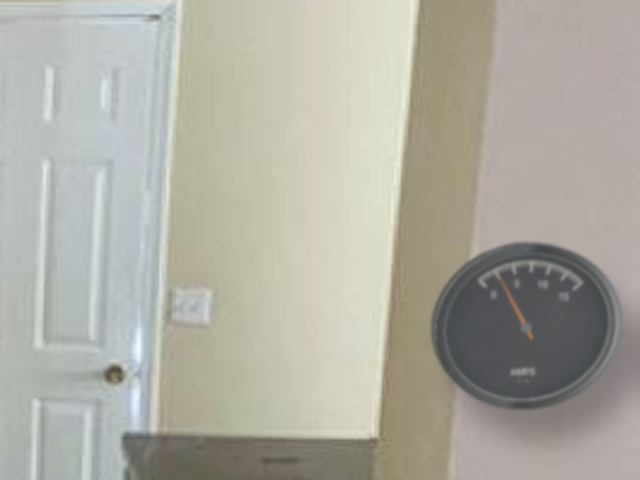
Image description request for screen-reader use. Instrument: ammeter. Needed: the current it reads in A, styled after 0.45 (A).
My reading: 2.5 (A)
